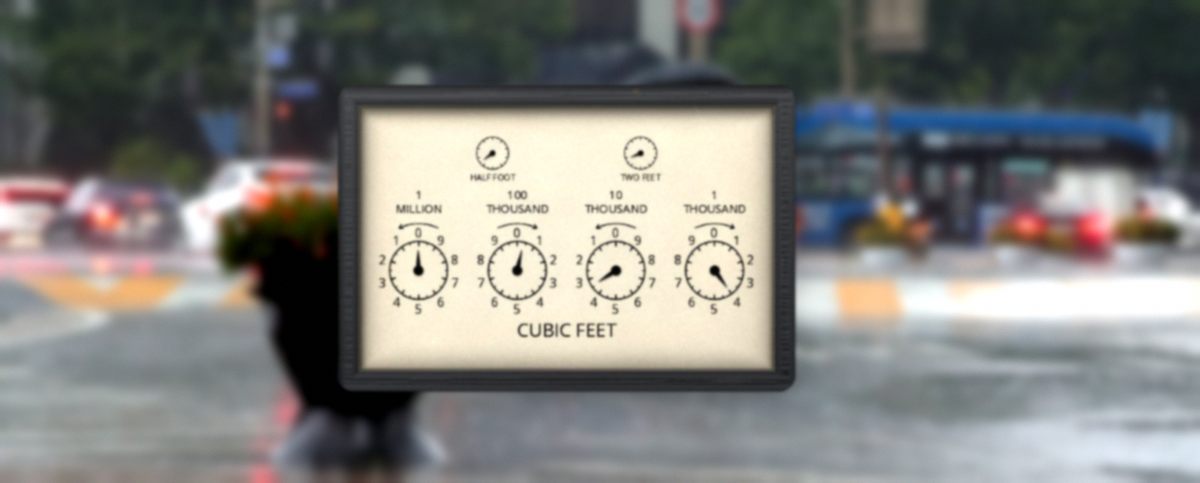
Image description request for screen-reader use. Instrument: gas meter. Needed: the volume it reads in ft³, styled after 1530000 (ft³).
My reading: 3400 (ft³)
